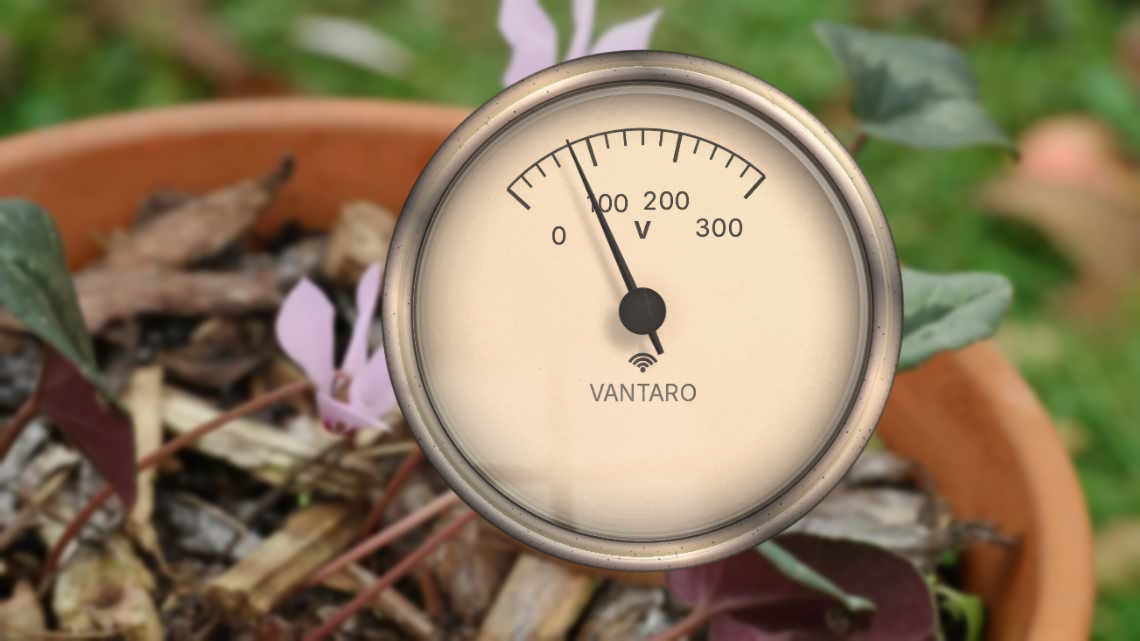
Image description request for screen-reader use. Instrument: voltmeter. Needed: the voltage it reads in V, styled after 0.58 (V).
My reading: 80 (V)
